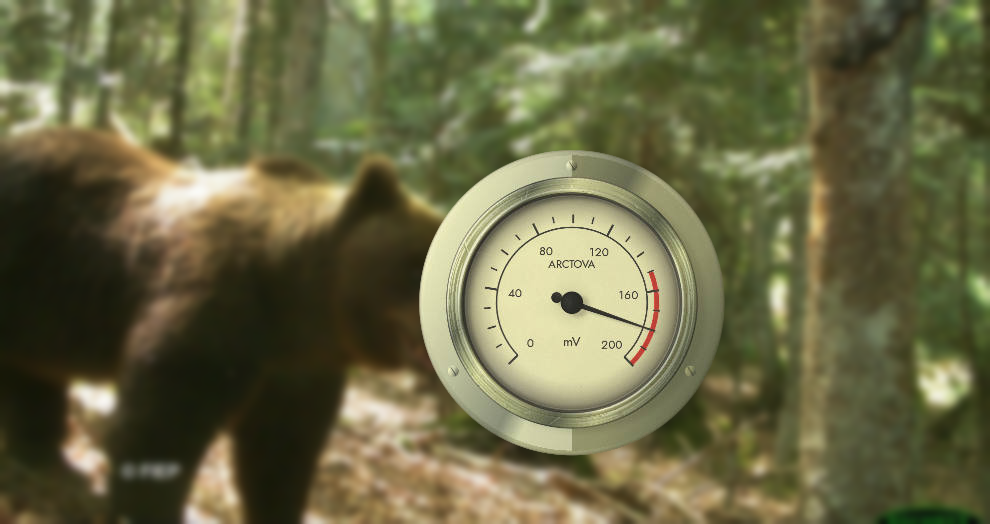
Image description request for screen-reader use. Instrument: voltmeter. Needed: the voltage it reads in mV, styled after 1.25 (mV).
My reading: 180 (mV)
